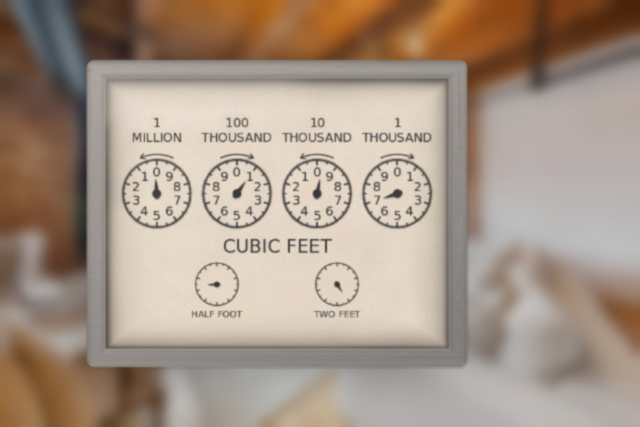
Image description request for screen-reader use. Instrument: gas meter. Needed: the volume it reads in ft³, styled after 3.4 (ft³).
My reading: 9700 (ft³)
